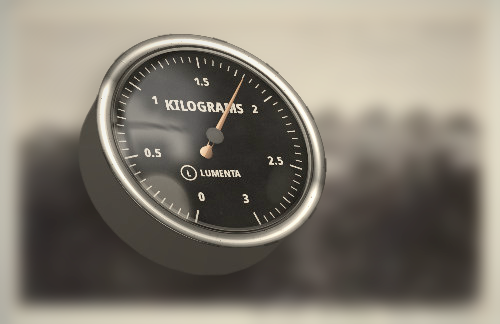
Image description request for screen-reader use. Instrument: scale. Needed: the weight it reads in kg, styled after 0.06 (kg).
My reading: 1.8 (kg)
